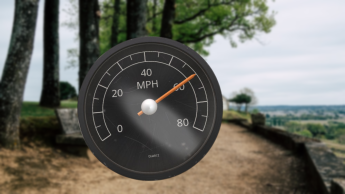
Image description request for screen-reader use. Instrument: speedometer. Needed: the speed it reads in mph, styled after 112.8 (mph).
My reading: 60 (mph)
